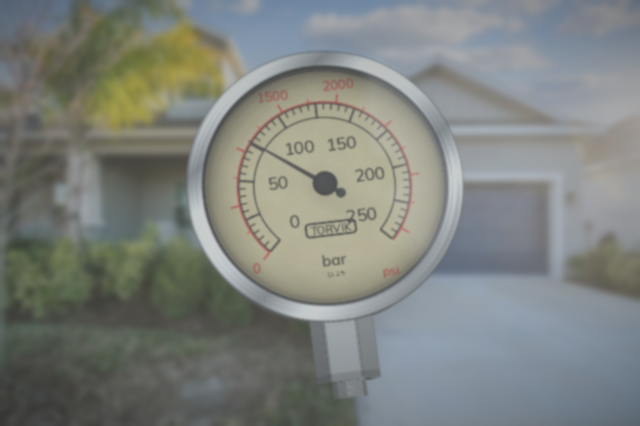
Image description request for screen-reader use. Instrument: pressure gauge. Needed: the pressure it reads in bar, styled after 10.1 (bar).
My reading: 75 (bar)
